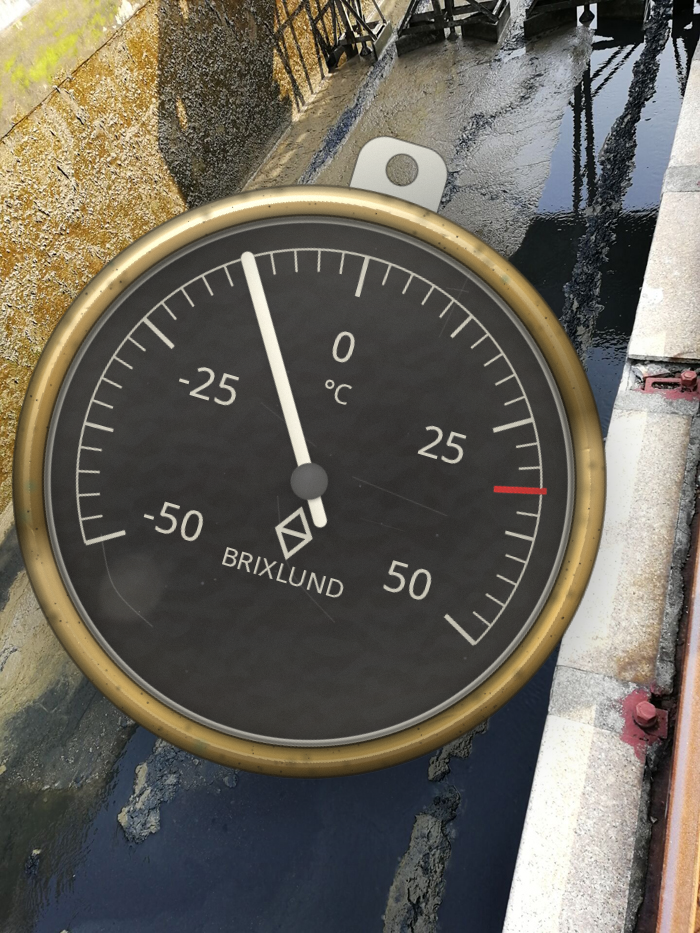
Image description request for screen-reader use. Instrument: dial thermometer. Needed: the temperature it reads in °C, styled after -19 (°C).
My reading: -12.5 (°C)
